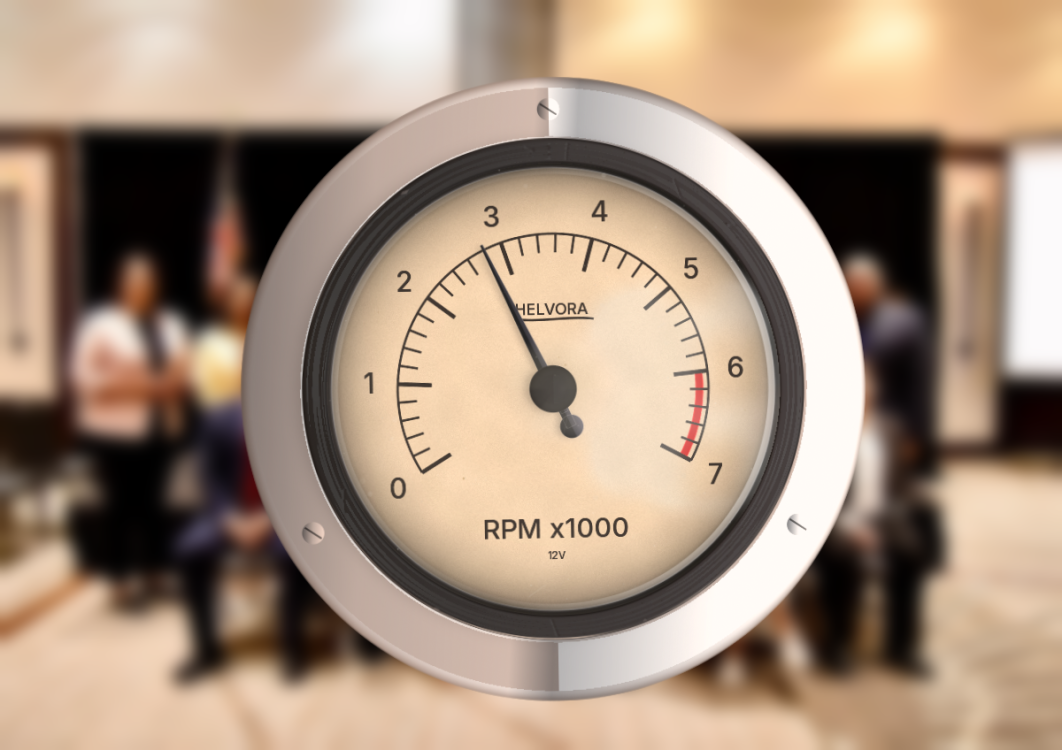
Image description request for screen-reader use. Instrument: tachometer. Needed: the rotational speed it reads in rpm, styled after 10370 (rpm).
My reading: 2800 (rpm)
